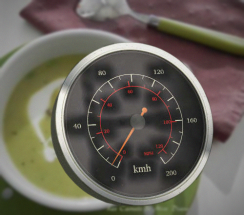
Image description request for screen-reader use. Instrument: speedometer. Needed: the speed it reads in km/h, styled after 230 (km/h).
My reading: 5 (km/h)
